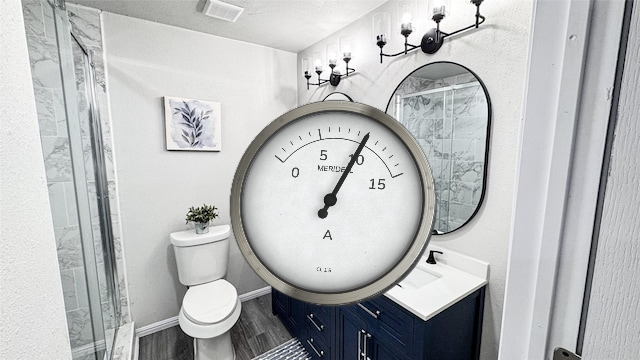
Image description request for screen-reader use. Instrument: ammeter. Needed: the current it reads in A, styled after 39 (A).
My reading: 10 (A)
